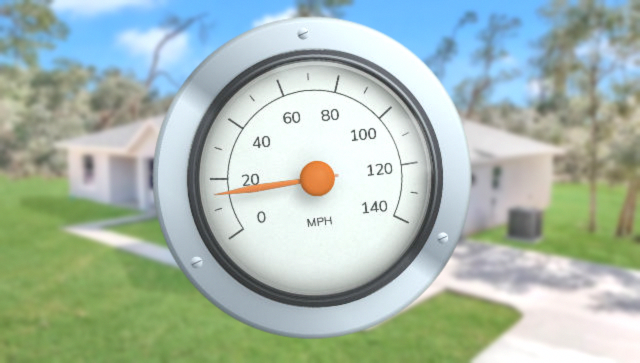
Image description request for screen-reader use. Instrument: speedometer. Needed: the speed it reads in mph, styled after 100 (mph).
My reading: 15 (mph)
